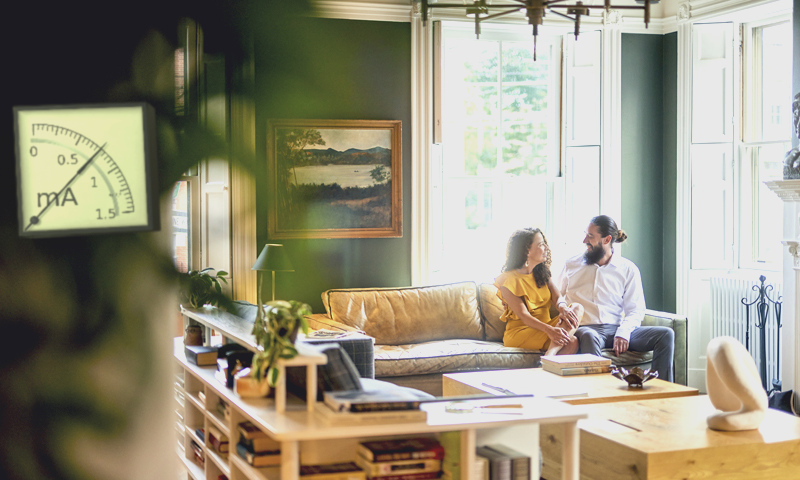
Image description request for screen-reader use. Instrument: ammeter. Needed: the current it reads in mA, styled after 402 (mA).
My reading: 0.75 (mA)
